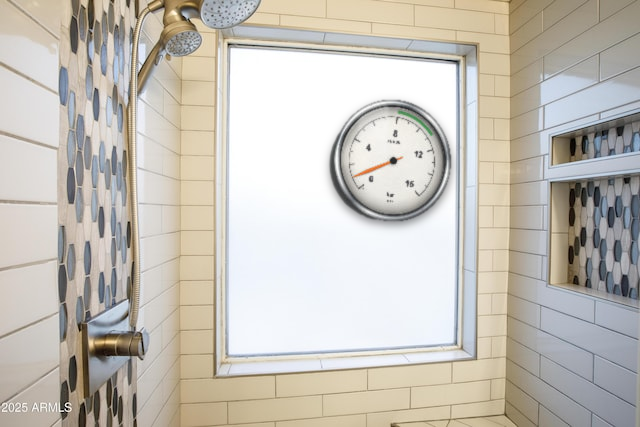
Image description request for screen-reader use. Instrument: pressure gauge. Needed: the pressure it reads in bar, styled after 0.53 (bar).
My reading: 1 (bar)
